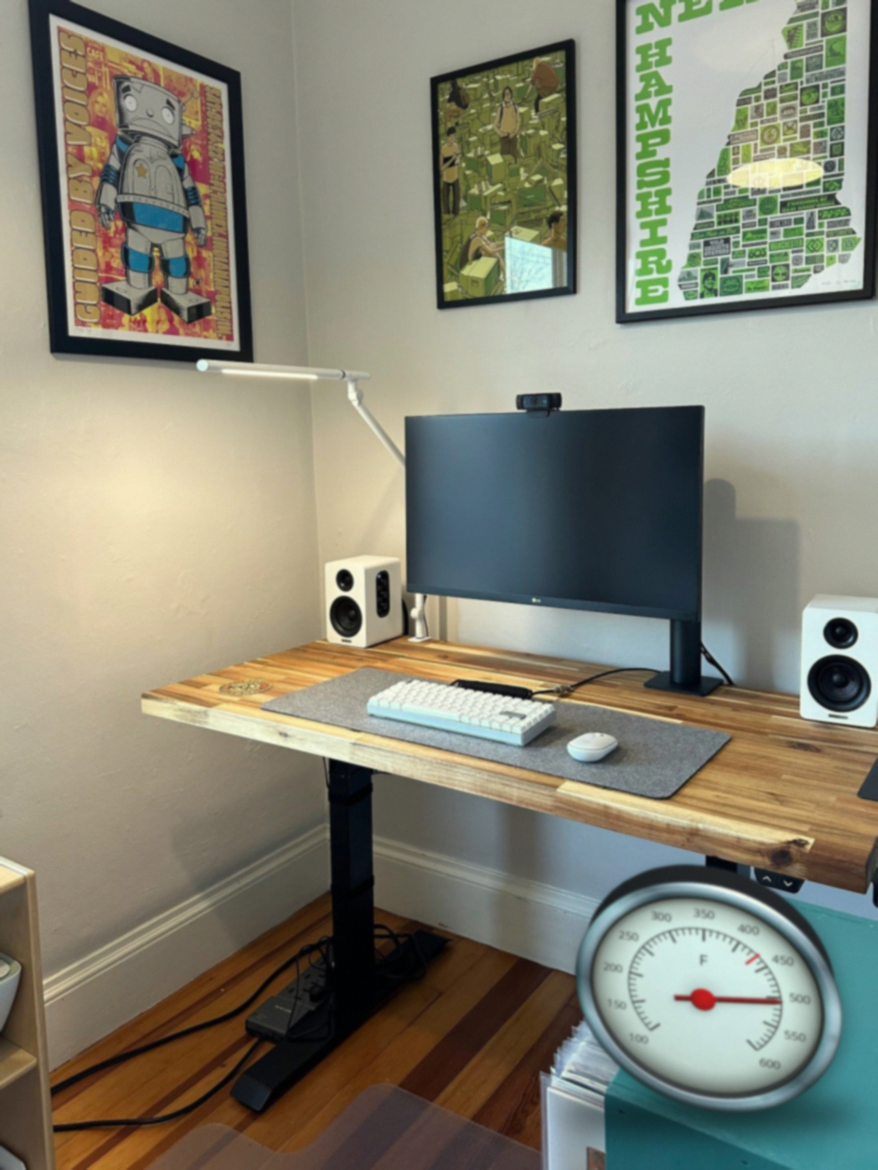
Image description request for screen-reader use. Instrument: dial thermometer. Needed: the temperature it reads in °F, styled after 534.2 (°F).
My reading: 500 (°F)
